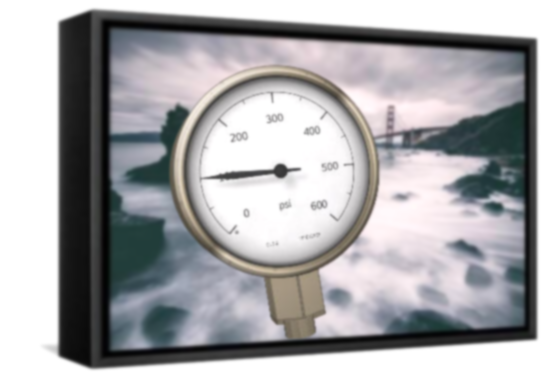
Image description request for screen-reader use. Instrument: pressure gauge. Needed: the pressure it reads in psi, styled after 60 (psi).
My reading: 100 (psi)
